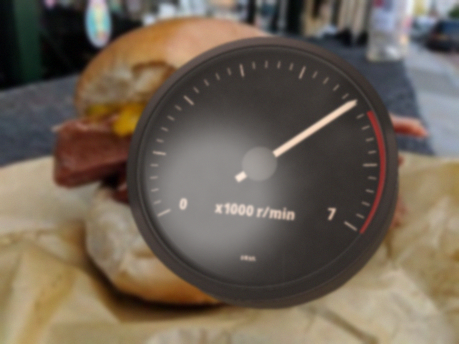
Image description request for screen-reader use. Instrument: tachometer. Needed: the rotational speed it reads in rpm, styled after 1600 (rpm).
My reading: 5000 (rpm)
